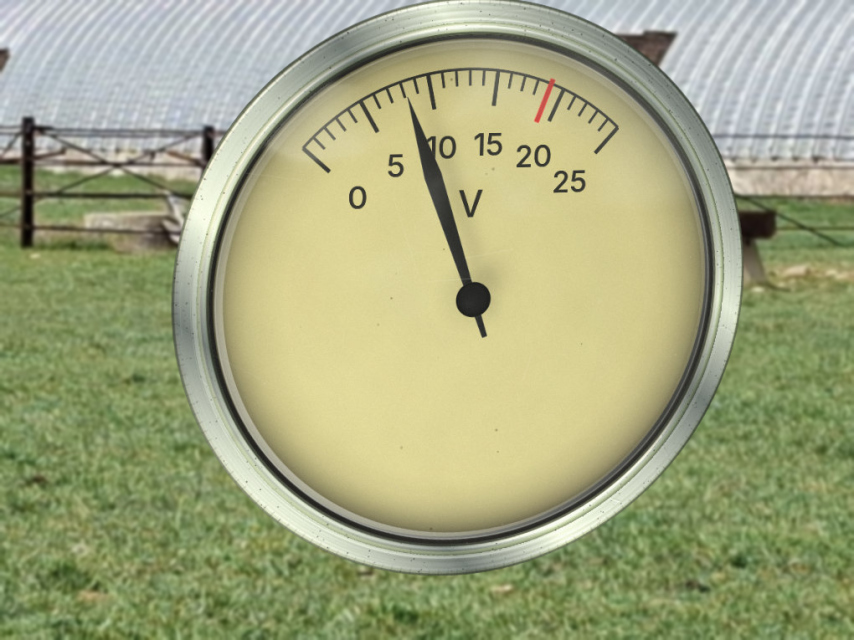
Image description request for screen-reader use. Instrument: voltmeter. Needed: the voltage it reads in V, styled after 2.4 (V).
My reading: 8 (V)
